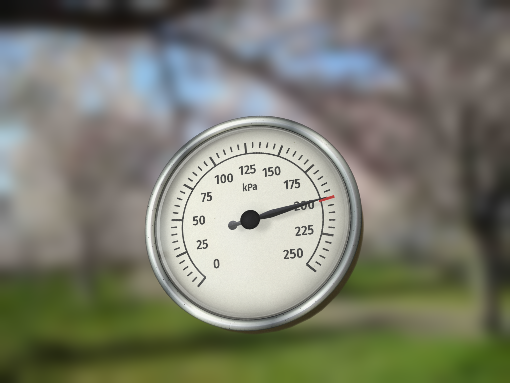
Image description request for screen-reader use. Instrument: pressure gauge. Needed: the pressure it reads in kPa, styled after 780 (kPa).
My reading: 200 (kPa)
